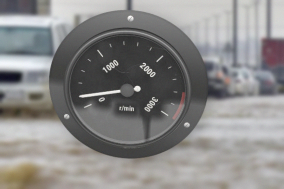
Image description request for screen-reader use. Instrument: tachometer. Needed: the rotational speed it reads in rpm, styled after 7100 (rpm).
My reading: 200 (rpm)
